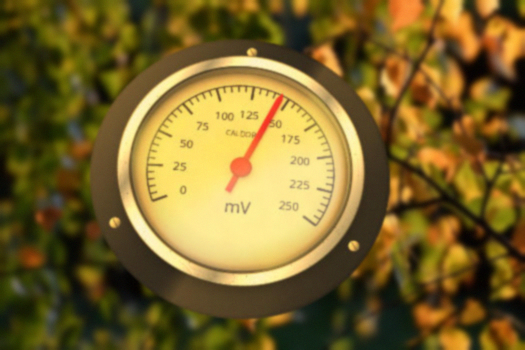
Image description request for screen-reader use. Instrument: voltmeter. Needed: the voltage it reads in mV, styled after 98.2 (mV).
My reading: 145 (mV)
